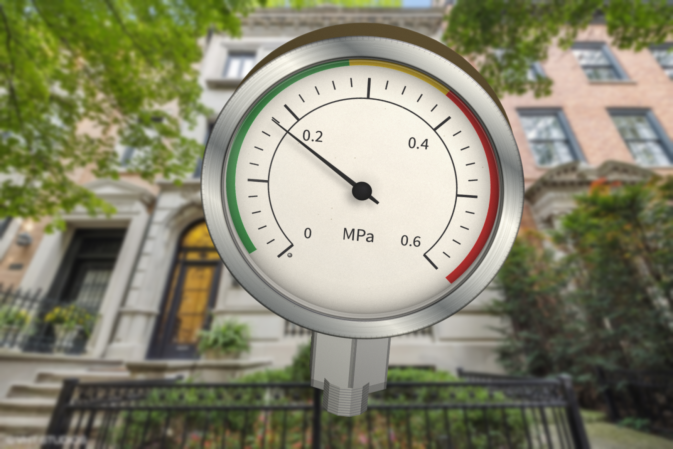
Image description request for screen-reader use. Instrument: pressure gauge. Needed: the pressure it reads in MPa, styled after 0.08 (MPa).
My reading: 0.18 (MPa)
